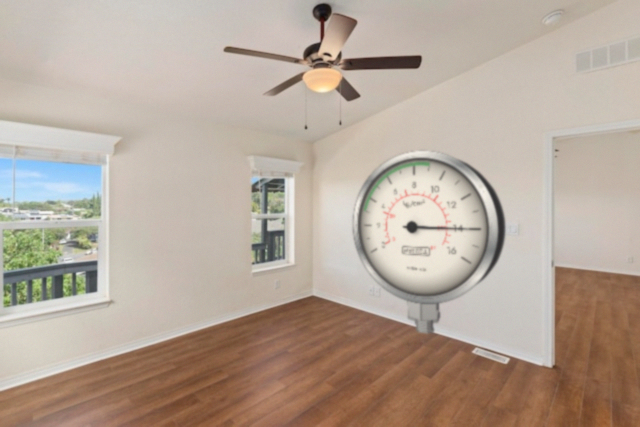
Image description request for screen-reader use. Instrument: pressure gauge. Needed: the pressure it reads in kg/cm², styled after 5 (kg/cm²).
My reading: 14 (kg/cm²)
